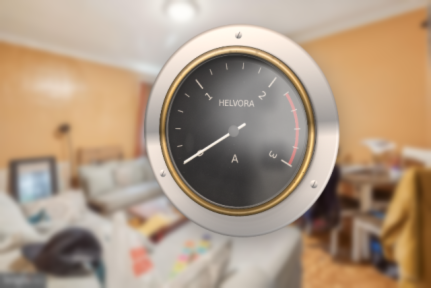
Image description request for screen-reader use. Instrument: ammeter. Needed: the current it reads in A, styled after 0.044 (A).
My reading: 0 (A)
